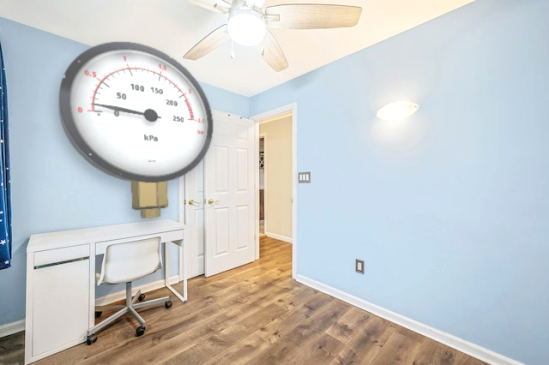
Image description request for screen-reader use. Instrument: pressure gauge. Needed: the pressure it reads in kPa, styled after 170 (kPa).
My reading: 10 (kPa)
